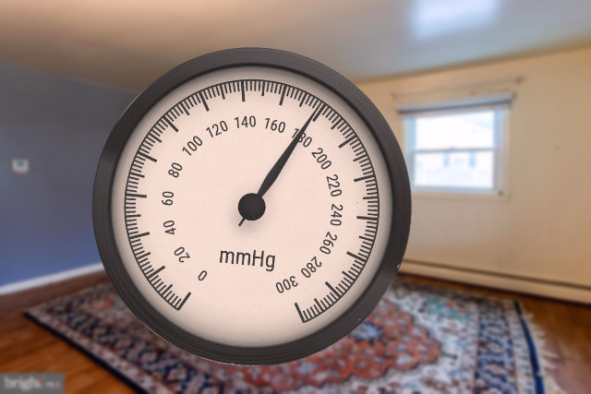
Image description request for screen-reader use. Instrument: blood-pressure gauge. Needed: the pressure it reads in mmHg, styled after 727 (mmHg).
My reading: 178 (mmHg)
